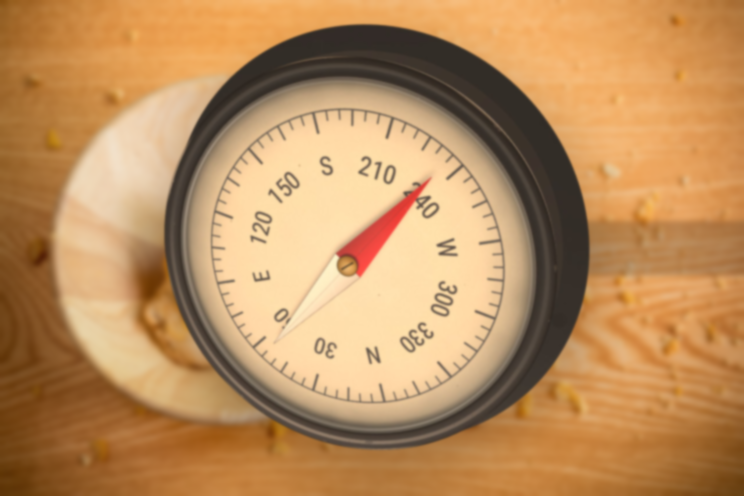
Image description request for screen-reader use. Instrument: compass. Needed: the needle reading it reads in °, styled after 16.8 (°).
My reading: 235 (°)
